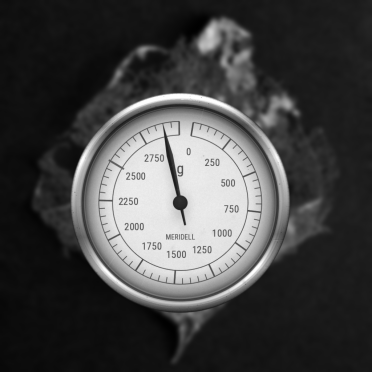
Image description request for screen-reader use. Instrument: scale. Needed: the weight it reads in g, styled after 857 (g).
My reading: 2900 (g)
